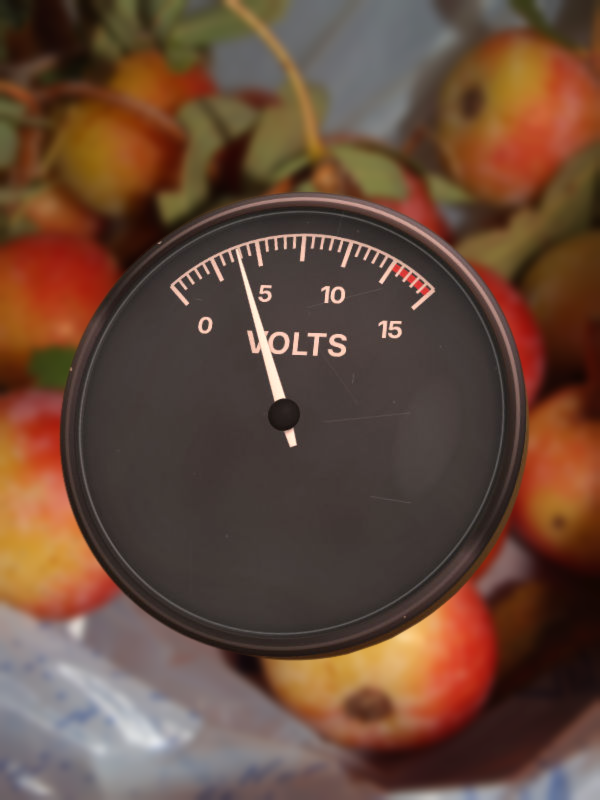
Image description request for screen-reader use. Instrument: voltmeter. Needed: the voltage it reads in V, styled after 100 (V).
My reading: 4 (V)
